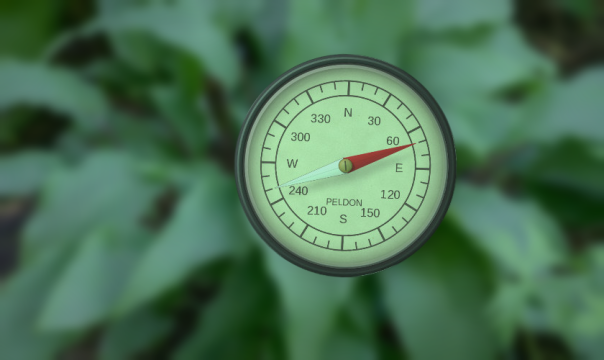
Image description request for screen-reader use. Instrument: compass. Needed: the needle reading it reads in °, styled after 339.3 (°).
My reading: 70 (°)
